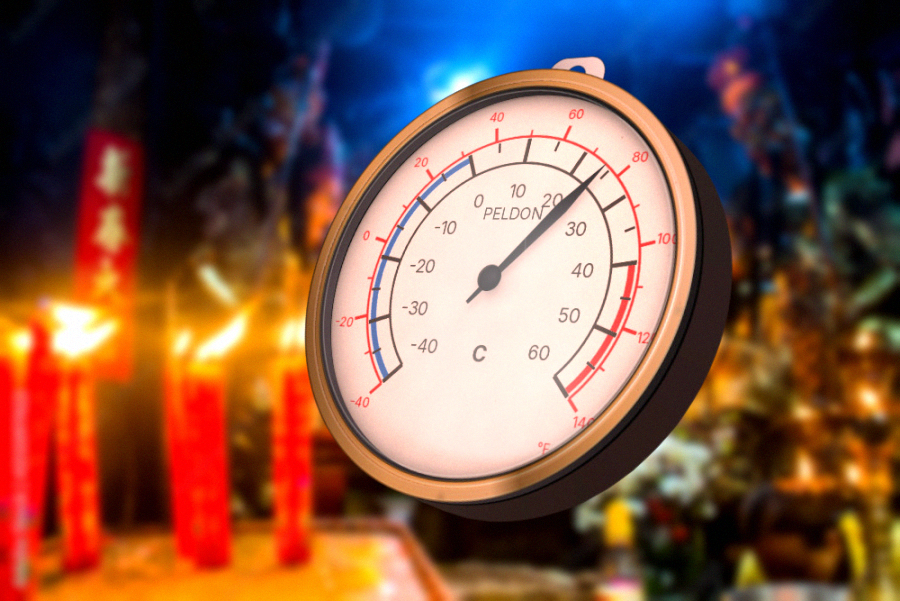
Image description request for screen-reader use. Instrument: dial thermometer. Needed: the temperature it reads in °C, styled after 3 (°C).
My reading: 25 (°C)
